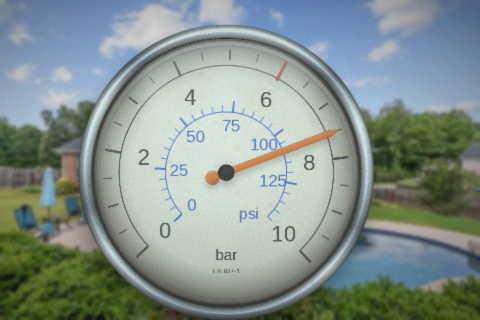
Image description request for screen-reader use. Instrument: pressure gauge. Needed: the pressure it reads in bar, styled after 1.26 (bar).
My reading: 7.5 (bar)
